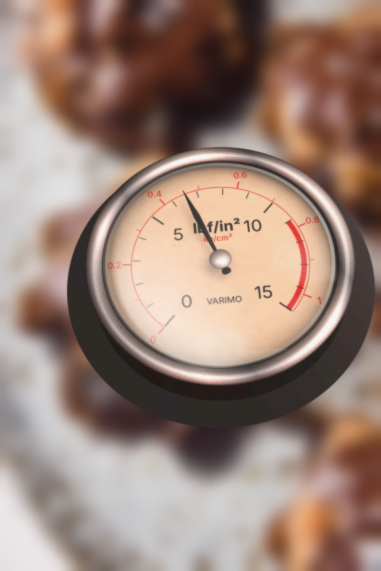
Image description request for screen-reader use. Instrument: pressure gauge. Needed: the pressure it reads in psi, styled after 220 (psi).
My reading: 6.5 (psi)
